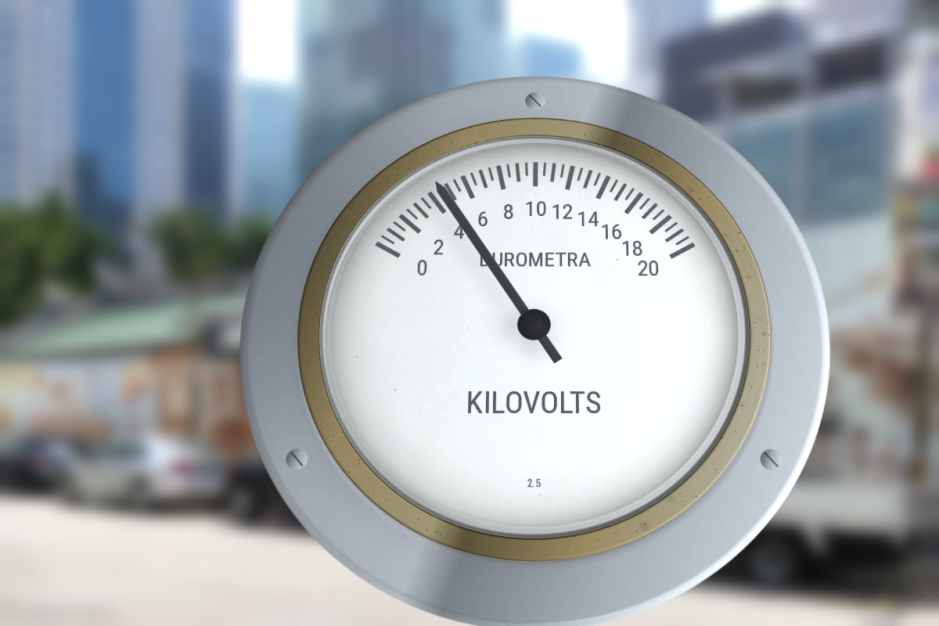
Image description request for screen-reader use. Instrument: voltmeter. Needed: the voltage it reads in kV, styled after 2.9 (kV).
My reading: 4.5 (kV)
